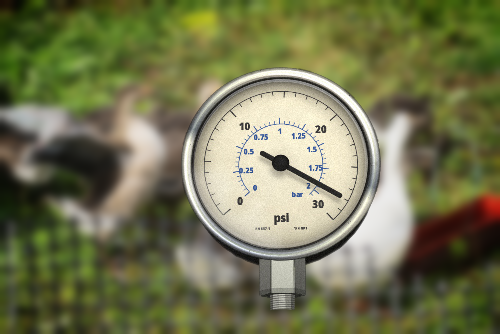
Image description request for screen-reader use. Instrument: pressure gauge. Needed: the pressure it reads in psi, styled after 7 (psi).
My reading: 28 (psi)
